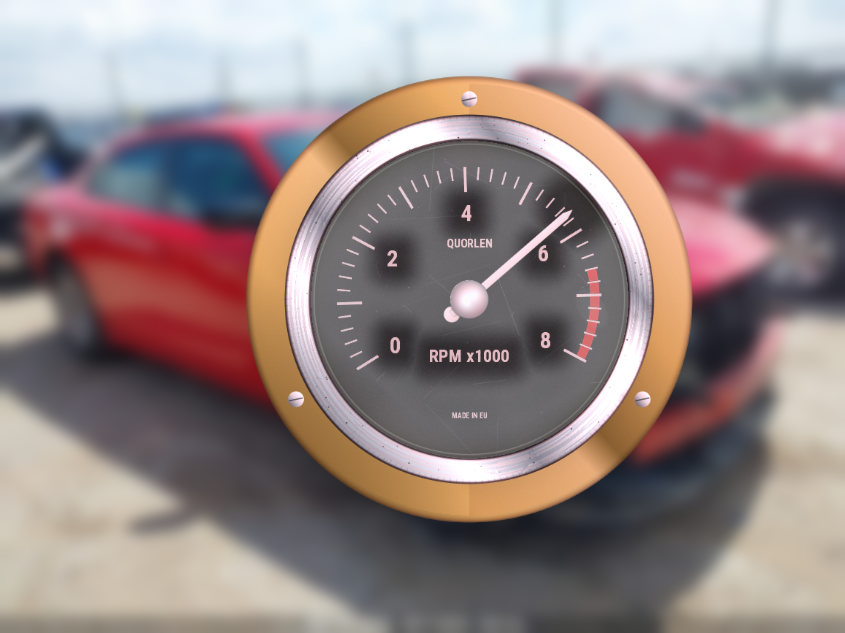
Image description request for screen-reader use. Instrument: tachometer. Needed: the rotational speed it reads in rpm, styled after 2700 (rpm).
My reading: 5700 (rpm)
